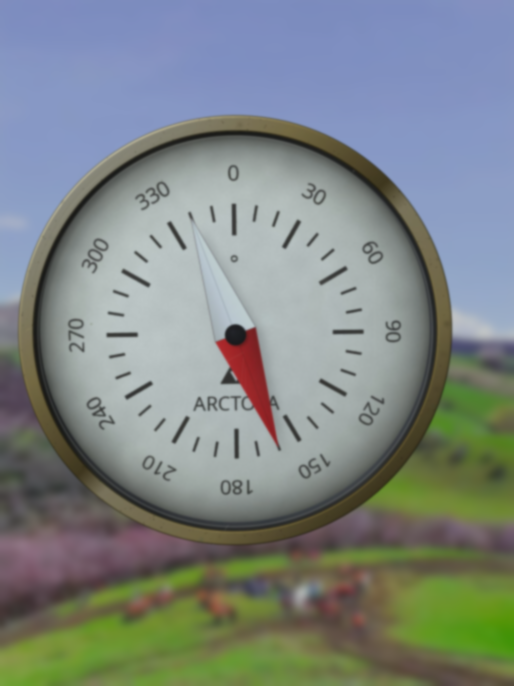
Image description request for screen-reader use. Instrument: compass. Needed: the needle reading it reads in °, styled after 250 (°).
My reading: 160 (°)
